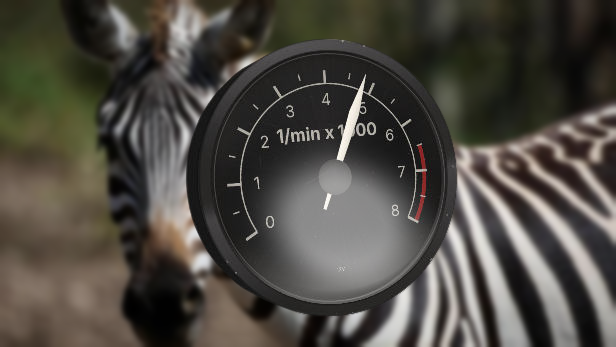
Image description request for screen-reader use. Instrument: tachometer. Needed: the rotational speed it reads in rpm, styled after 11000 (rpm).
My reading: 4750 (rpm)
